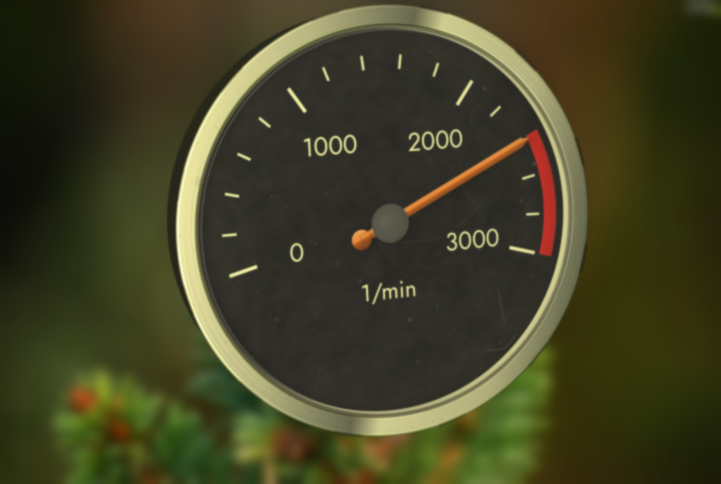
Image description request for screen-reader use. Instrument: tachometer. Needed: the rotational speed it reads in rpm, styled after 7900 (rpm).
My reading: 2400 (rpm)
